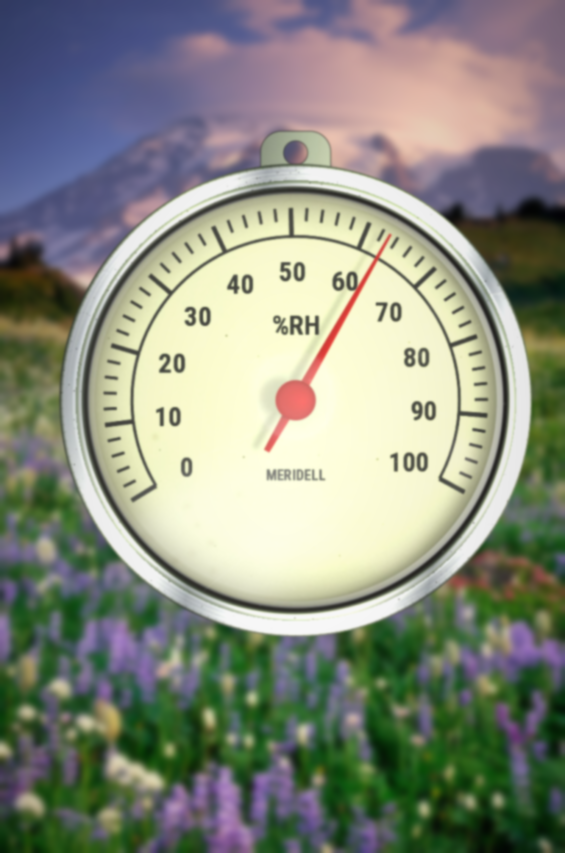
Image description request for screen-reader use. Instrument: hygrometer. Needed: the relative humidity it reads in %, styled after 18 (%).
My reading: 63 (%)
